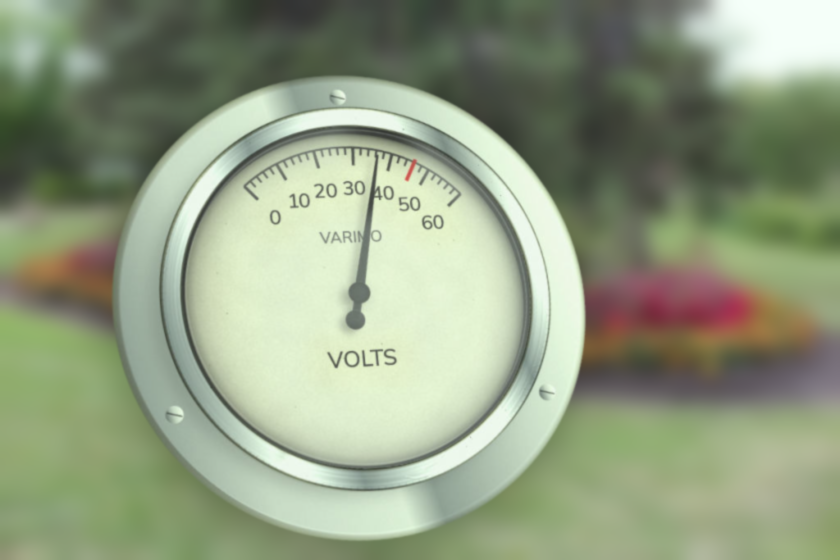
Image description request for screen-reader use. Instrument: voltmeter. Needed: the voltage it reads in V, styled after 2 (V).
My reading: 36 (V)
